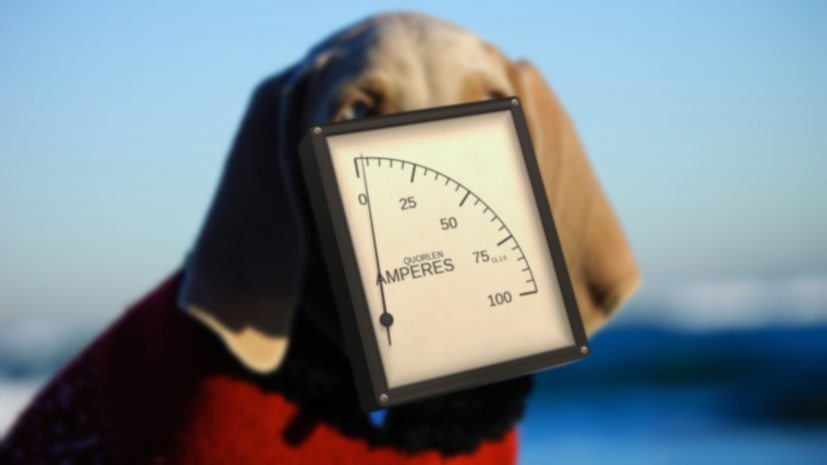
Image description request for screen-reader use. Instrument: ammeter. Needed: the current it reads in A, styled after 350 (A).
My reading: 2.5 (A)
